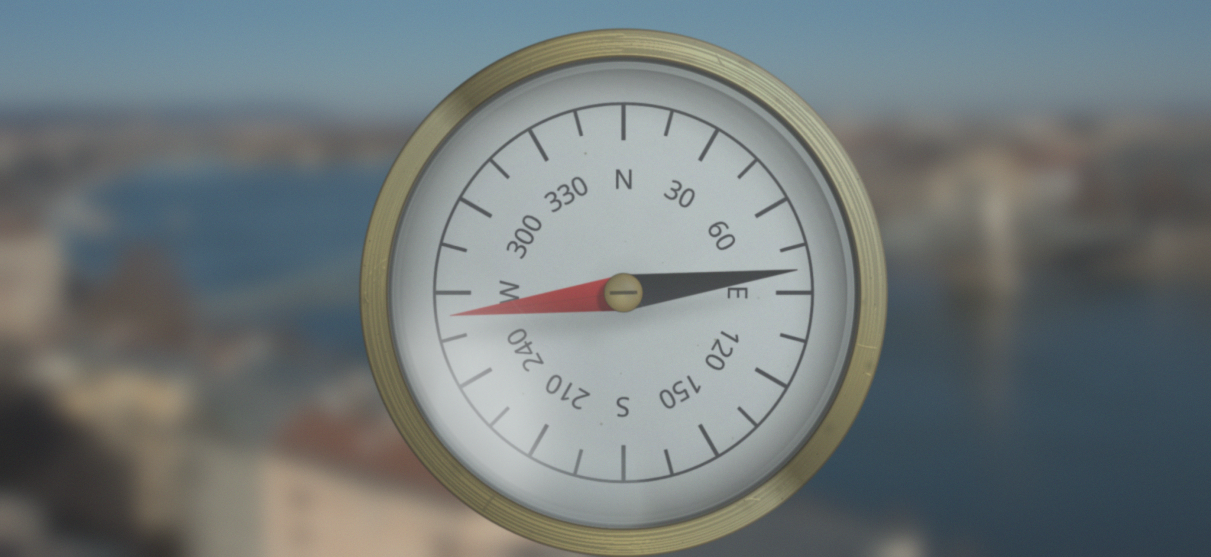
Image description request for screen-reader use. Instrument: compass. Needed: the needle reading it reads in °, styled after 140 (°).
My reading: 262.5 (°)
